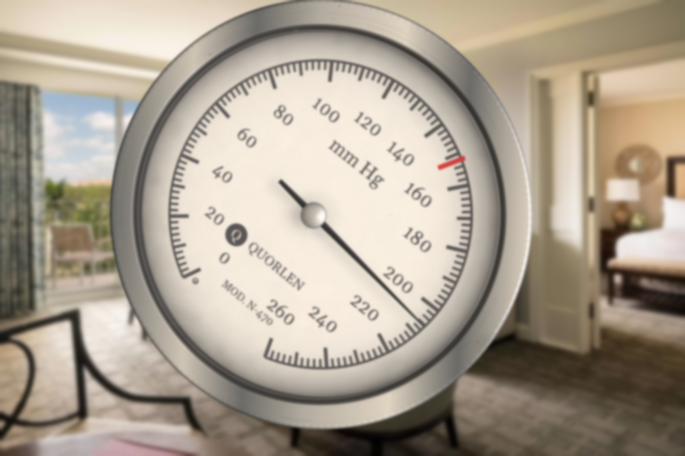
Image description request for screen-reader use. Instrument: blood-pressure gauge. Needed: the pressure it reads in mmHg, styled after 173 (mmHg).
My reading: 206 (mmHg)
